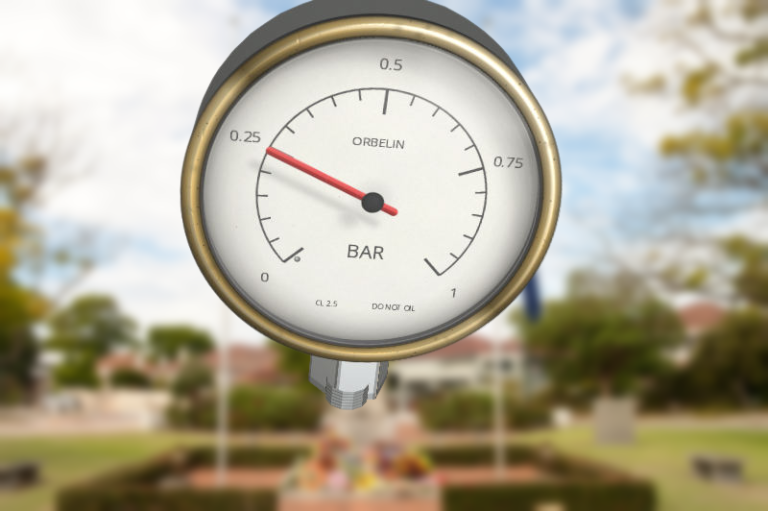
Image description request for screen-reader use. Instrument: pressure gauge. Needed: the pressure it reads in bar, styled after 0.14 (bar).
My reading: 0.25 (bar)
